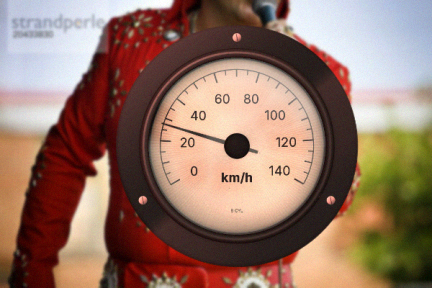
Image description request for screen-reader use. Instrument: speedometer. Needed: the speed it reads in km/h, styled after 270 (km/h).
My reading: 27.5 (km/h)
